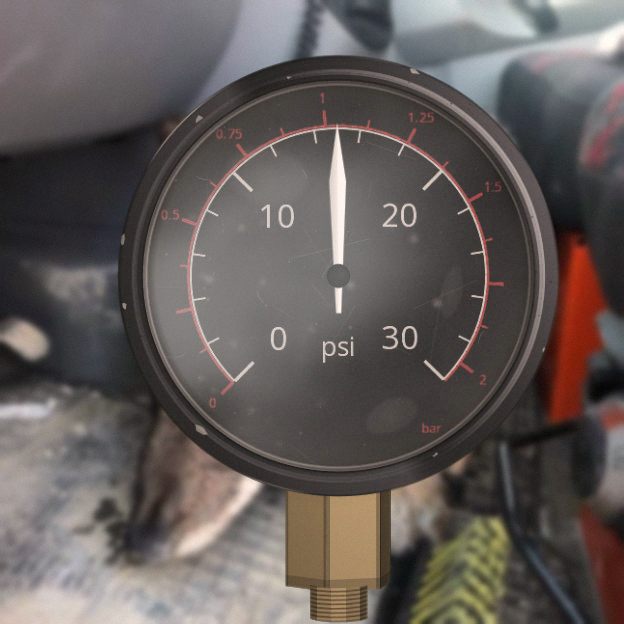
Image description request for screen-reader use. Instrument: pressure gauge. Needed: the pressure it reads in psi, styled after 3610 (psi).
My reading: 15 (psi)
